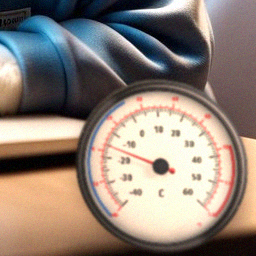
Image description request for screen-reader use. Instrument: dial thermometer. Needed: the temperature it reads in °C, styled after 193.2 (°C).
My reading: -15 (°C)
